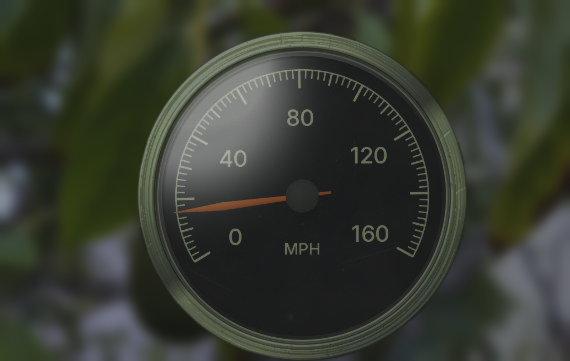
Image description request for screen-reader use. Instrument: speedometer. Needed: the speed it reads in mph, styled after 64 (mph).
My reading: 16 (mph)
